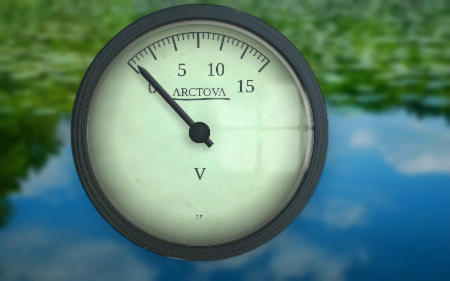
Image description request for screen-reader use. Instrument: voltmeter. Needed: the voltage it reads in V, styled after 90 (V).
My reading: 0.5 (V)
